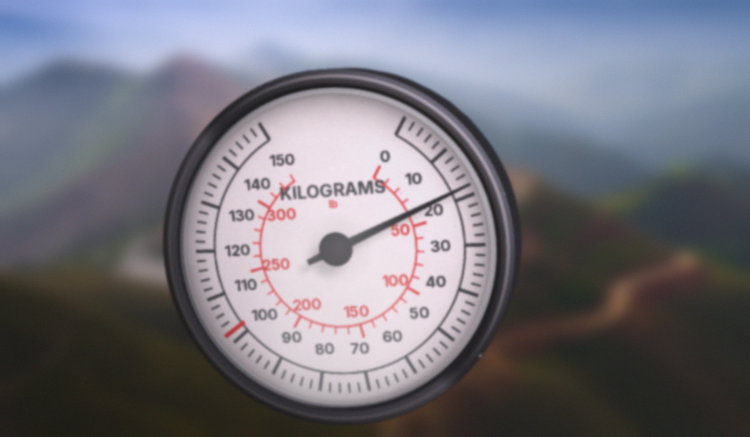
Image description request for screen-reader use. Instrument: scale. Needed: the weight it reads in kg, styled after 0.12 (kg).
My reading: 18 (kg)
